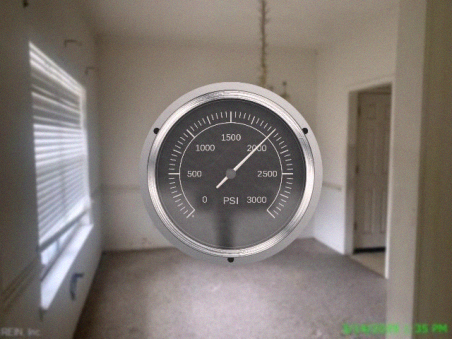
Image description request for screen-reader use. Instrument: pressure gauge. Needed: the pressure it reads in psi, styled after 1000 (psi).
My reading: 2000 (psi)
